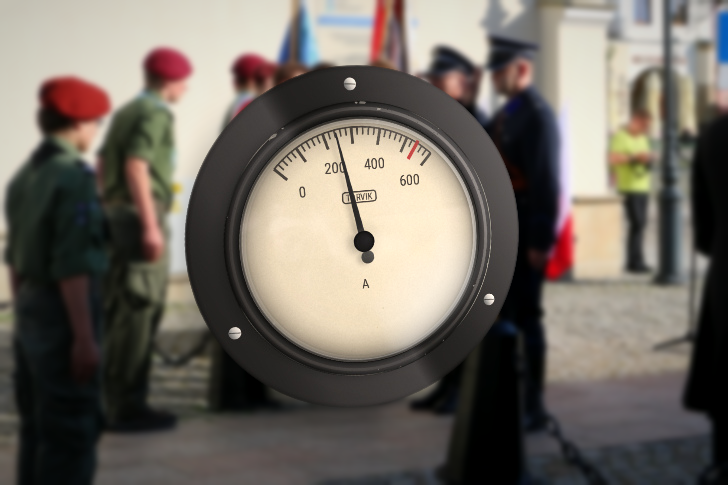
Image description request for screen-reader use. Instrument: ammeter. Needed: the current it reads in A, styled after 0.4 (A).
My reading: 240 (A)
